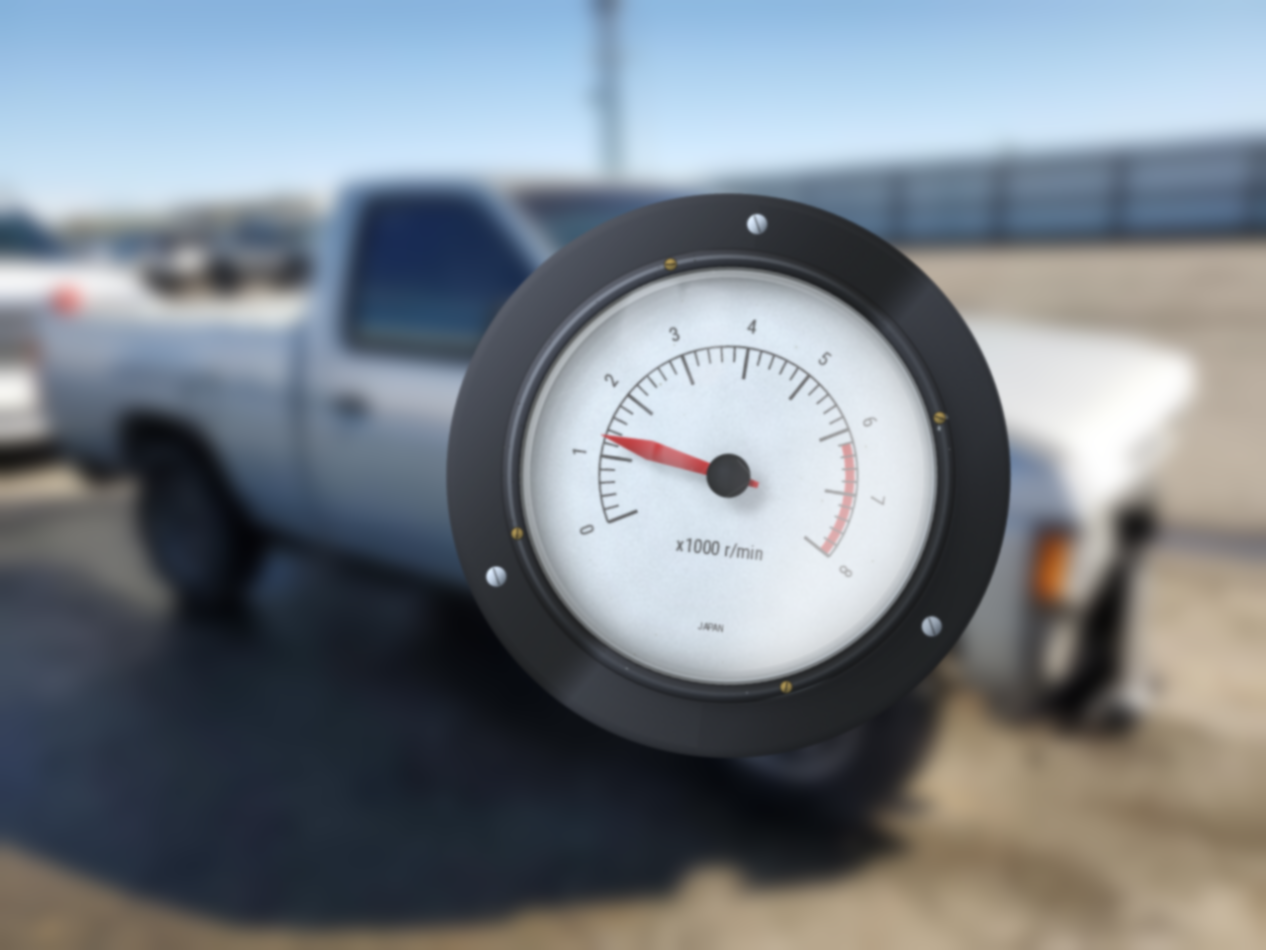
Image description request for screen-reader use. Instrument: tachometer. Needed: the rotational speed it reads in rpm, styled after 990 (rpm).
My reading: 1300 (rpm)
